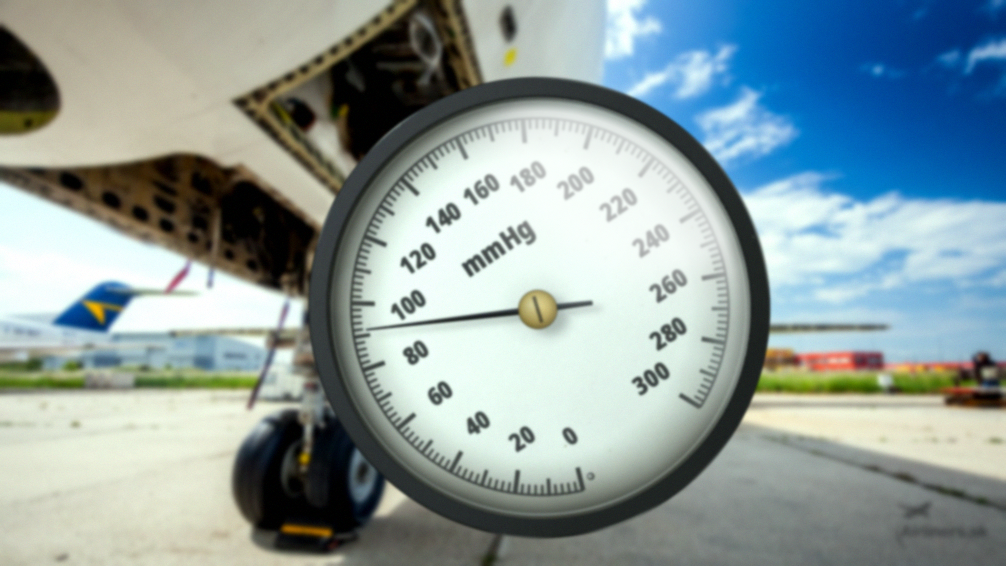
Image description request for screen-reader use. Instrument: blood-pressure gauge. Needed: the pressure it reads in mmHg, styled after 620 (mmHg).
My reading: 92 (mmHg)
